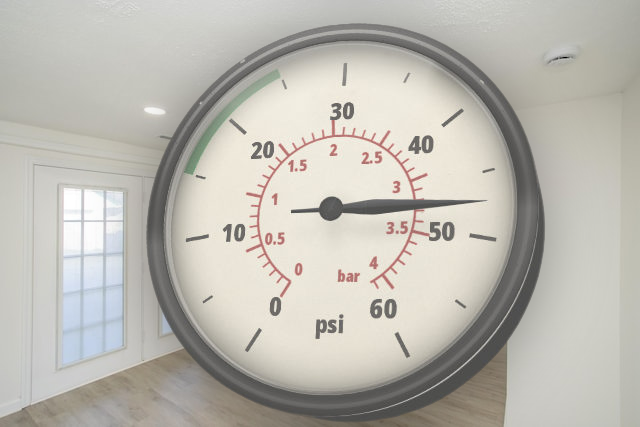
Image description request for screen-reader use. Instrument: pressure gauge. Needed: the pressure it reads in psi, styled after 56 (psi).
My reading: 47.5 (psi)
